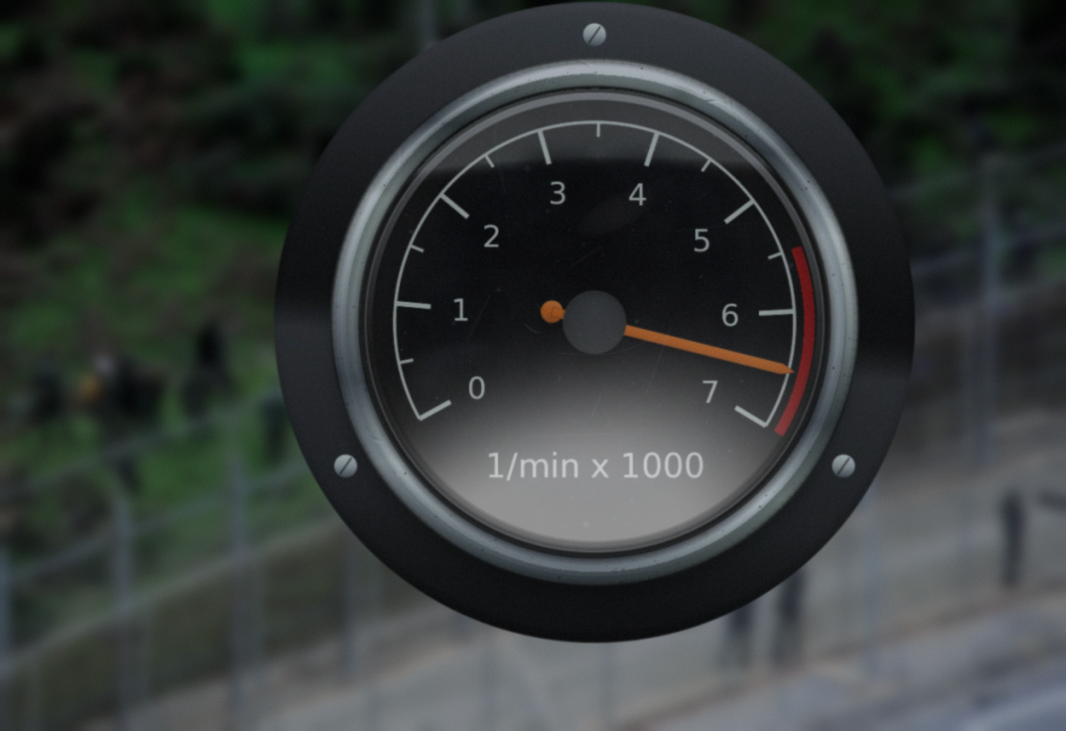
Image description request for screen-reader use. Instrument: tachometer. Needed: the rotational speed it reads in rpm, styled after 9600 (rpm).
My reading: 6500 (rpm)
